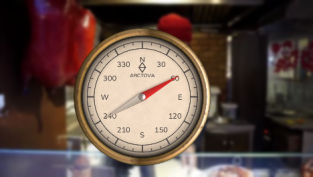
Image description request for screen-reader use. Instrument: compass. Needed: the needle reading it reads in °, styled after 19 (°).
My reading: 60 (°)
